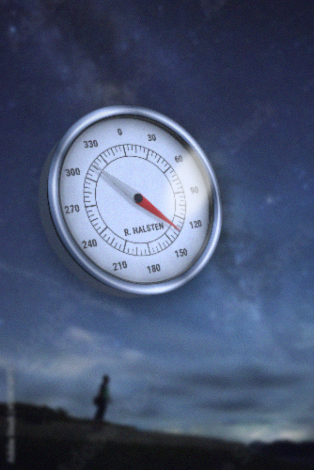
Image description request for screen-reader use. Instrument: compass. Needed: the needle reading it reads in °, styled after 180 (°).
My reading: 135 (°)
